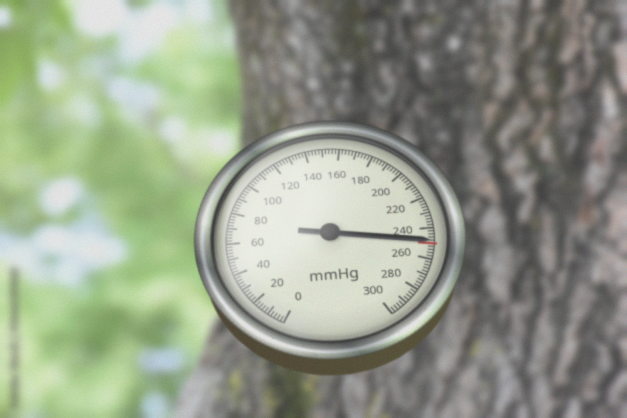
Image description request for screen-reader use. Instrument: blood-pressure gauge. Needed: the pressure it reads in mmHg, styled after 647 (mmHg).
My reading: 250 (mmHg)
